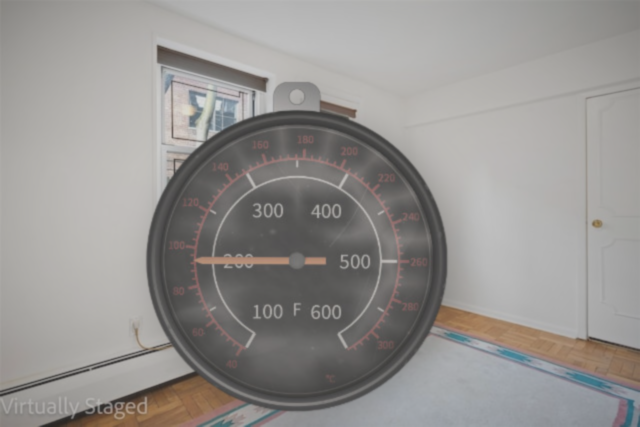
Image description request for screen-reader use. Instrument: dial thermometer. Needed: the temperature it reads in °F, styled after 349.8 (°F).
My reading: 200 (°F)
